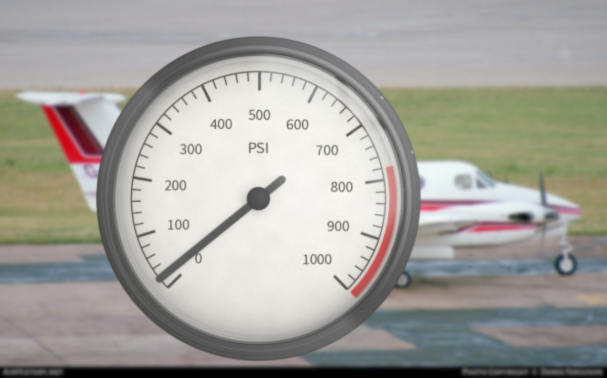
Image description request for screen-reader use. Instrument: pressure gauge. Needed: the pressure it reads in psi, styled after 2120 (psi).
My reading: 20 (psi)
